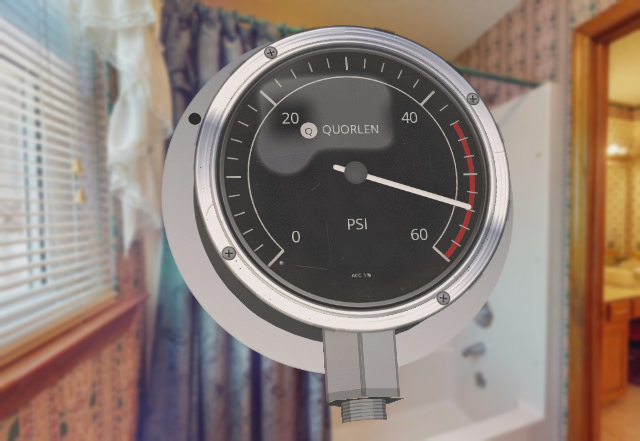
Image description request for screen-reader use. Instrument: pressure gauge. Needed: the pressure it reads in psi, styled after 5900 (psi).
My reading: 54 (psi)
